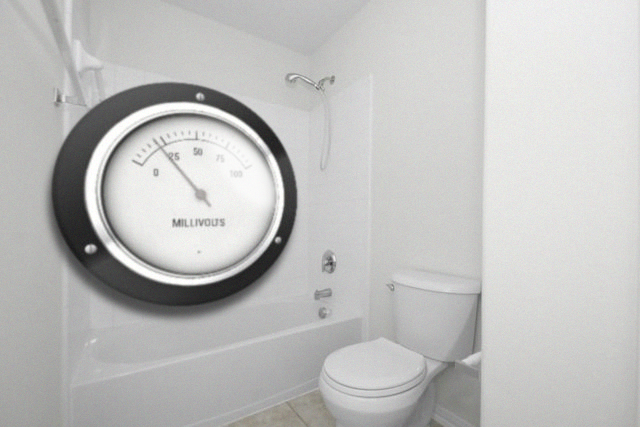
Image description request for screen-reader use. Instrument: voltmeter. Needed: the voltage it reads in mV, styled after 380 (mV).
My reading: 20 (mV)
